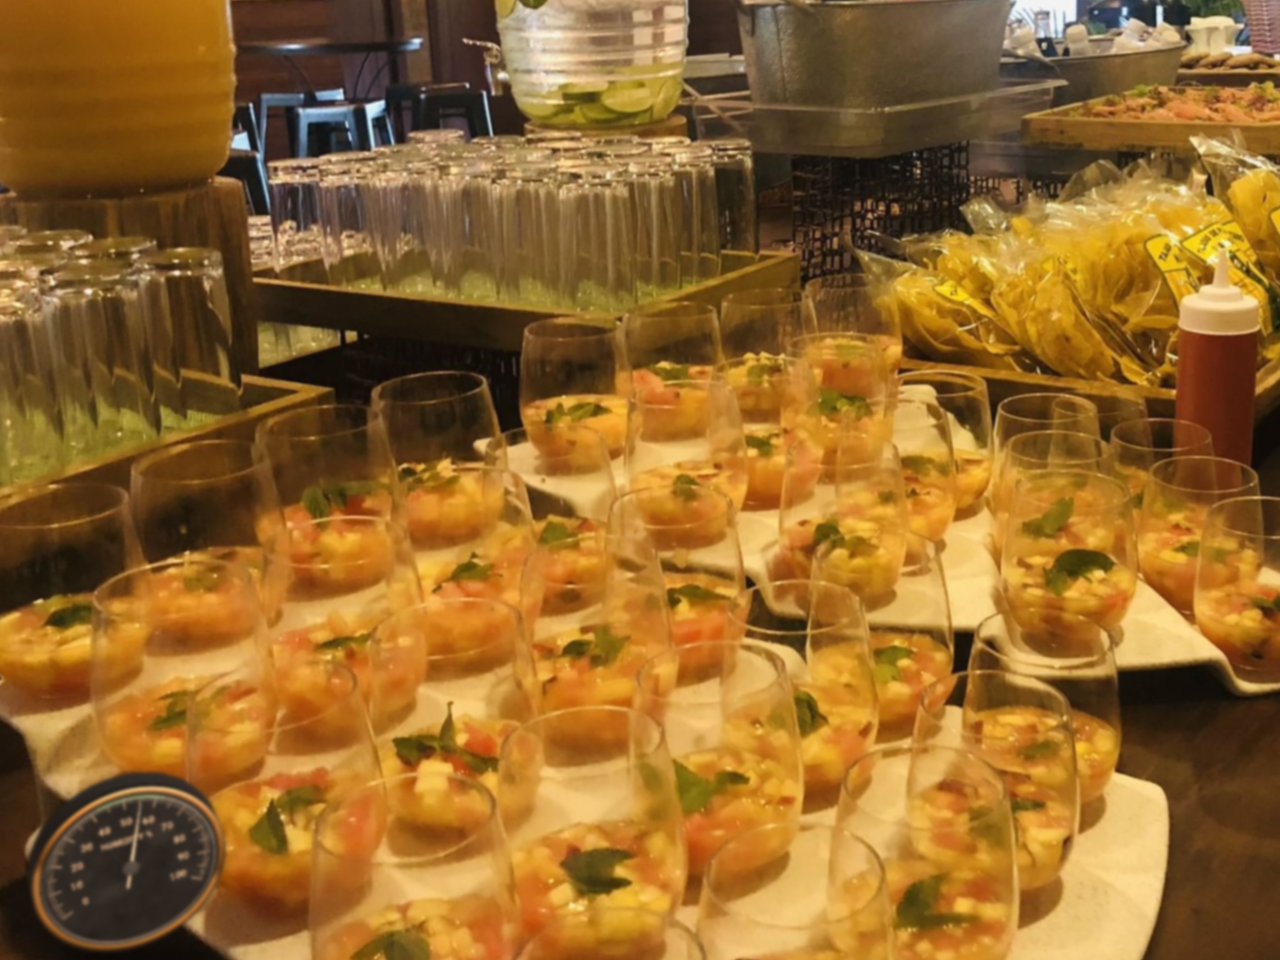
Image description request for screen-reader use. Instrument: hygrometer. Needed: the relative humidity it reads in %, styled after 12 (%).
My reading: 55 (%)
